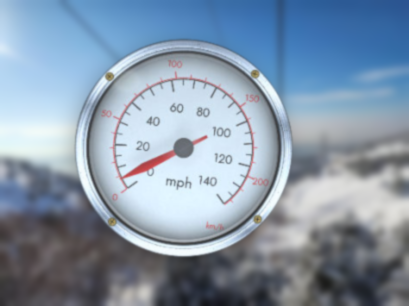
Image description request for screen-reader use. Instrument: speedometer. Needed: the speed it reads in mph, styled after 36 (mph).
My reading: 5 (mph)
